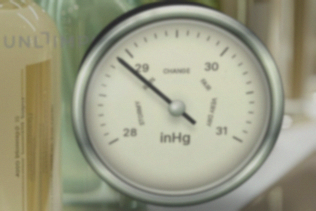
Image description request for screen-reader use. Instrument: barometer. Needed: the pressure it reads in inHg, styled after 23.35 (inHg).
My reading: 28.9 (inHg)
